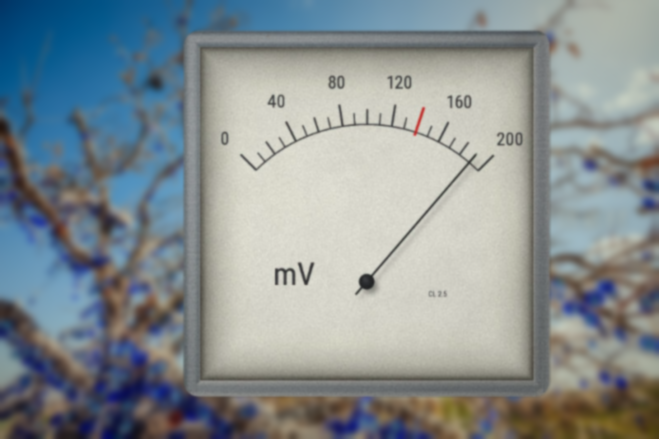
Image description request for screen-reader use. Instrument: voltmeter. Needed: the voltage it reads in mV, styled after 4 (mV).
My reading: 190 (mV)
